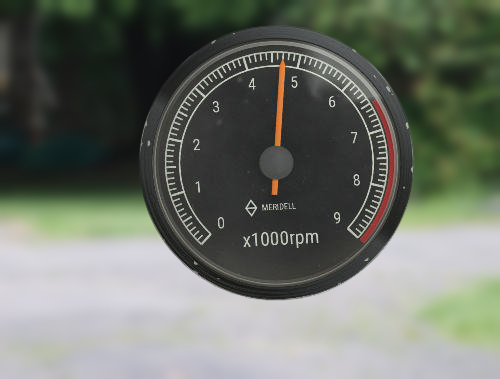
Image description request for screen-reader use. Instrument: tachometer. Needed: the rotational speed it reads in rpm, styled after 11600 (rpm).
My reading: 4700 (rpm)
